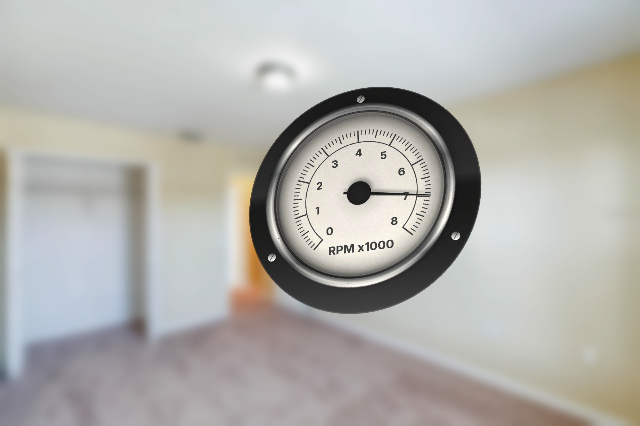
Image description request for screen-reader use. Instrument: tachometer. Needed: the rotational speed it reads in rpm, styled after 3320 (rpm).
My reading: 7000 (rpm)
